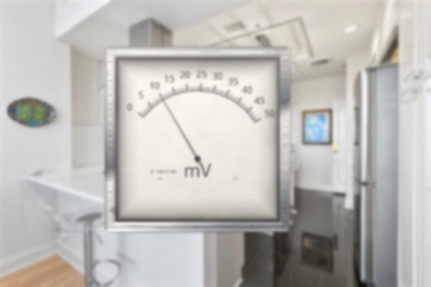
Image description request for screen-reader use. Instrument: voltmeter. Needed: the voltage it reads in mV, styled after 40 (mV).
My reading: 10 (mV)
